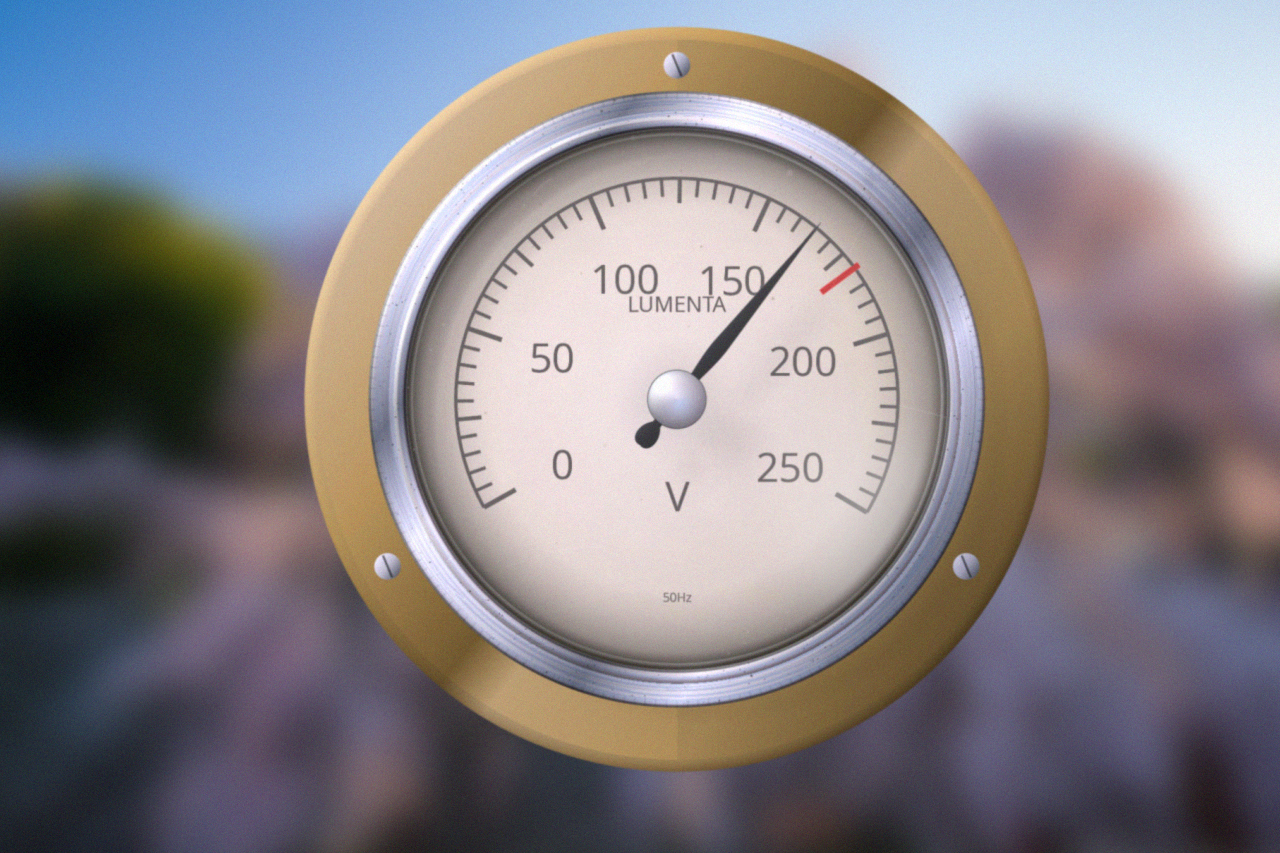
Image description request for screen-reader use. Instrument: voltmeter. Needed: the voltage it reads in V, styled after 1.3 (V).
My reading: 165 (V)
